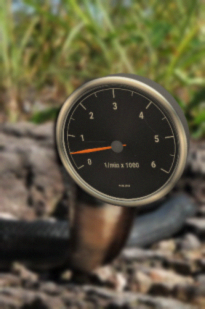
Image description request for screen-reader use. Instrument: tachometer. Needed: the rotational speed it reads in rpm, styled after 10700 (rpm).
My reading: 500 (rpm)
